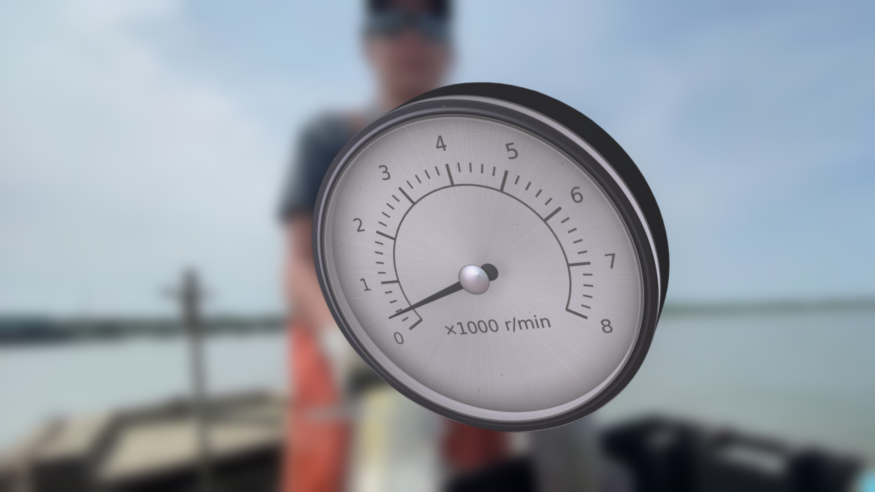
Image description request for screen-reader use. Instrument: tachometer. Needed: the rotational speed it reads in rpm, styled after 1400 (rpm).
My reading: 400 (rpm)
